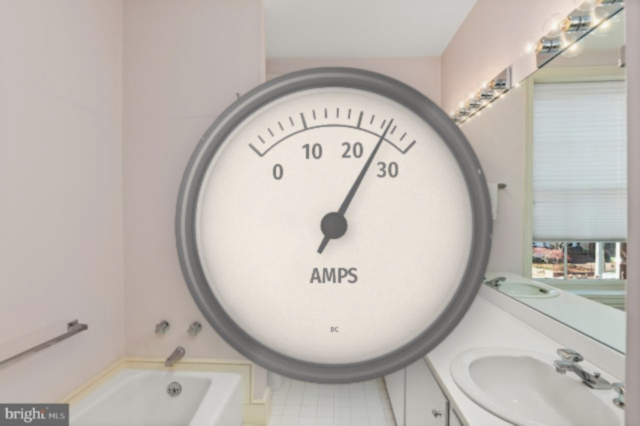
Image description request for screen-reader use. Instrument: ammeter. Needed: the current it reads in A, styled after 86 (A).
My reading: 25 (A)
